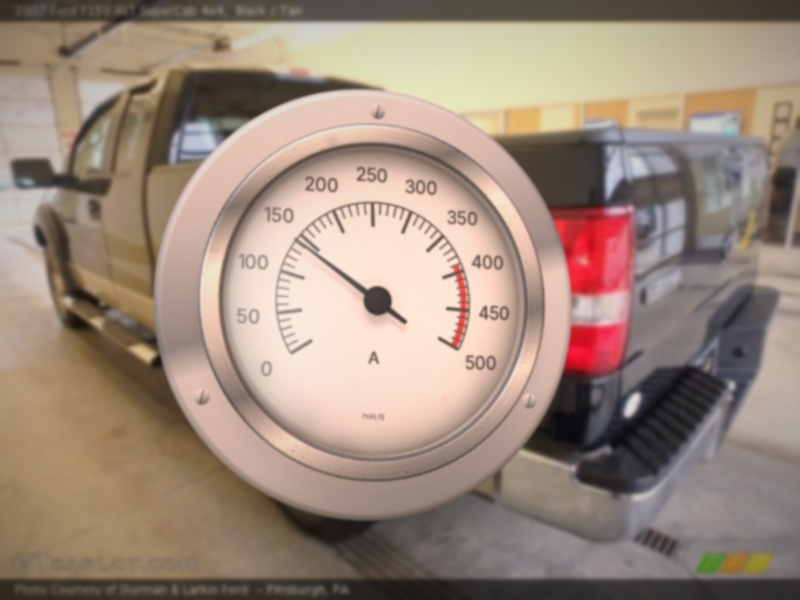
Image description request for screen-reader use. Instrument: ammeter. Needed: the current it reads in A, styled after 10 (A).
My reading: 140 (A)
